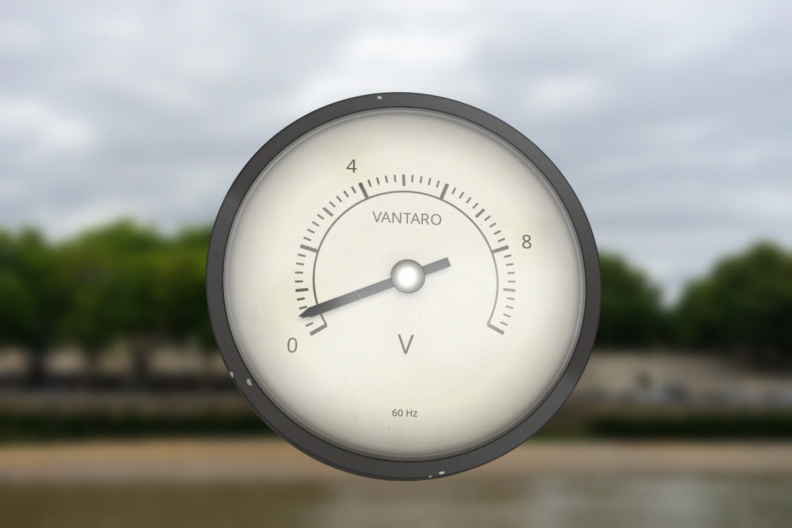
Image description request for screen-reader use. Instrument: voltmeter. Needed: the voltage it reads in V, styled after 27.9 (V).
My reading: 0.4 (V)
